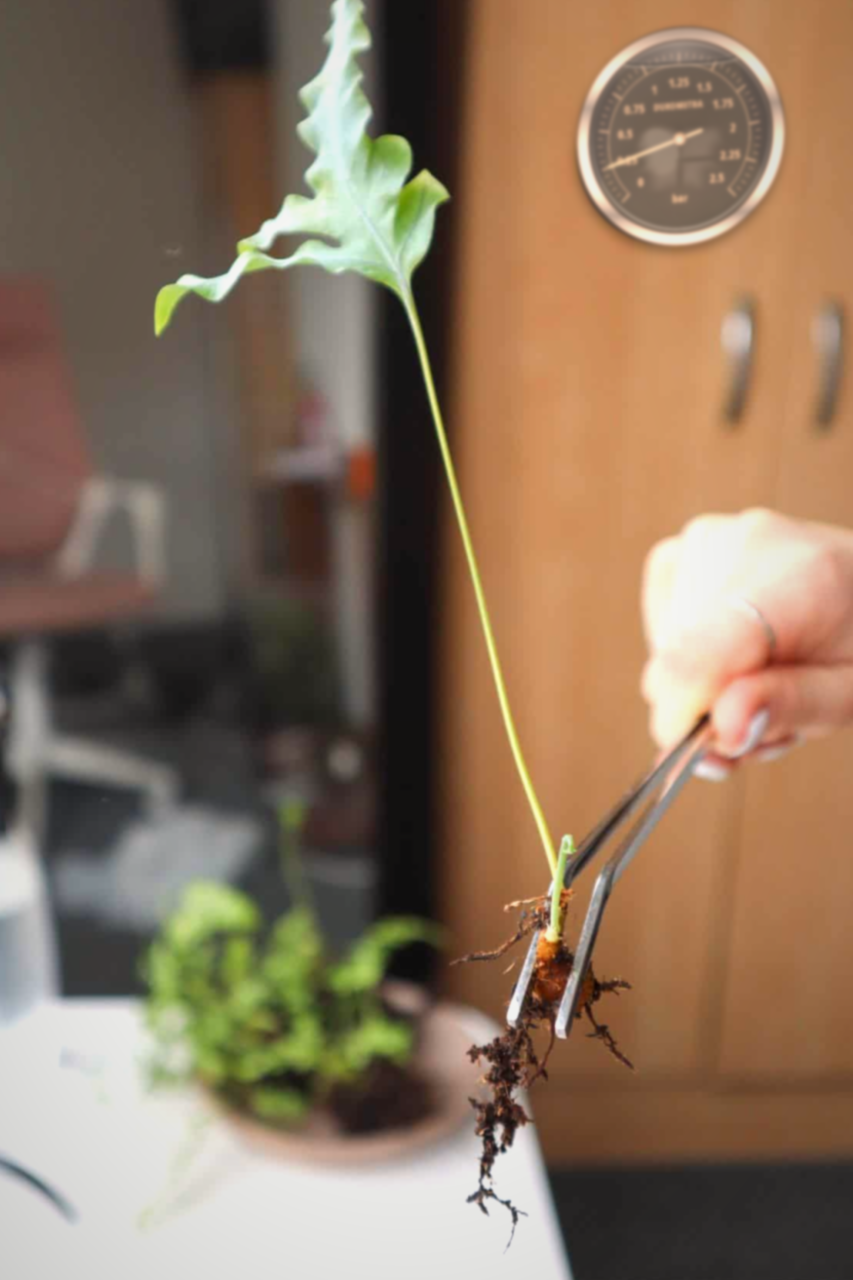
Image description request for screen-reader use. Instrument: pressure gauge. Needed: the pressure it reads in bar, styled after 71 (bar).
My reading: 0.25 (bar)
